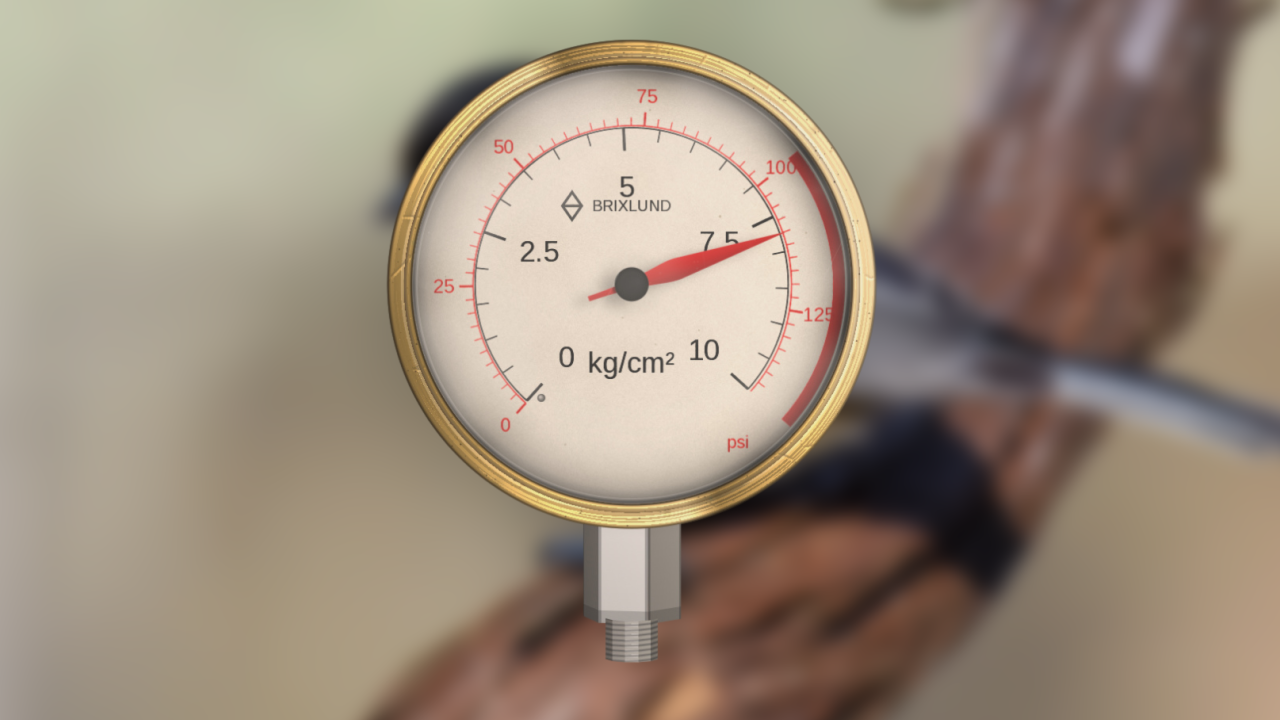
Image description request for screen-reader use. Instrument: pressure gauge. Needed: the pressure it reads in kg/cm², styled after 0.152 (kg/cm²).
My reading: 7.75 (kg/cm²)
